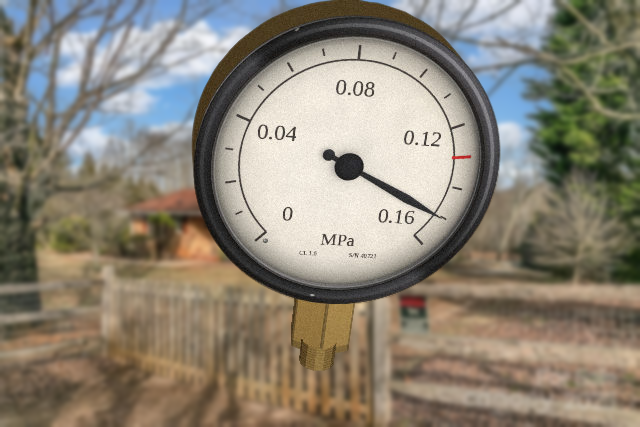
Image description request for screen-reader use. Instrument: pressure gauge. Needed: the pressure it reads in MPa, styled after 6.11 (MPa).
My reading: 0.15 (MPa)
